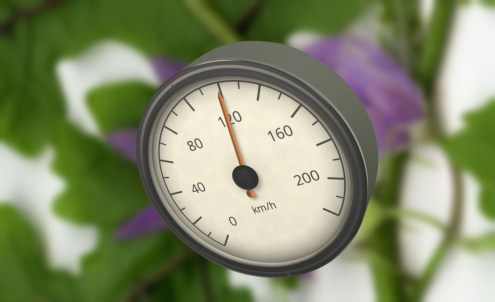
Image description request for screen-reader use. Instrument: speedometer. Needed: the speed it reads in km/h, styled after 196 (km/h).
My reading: 120 (km/h)
